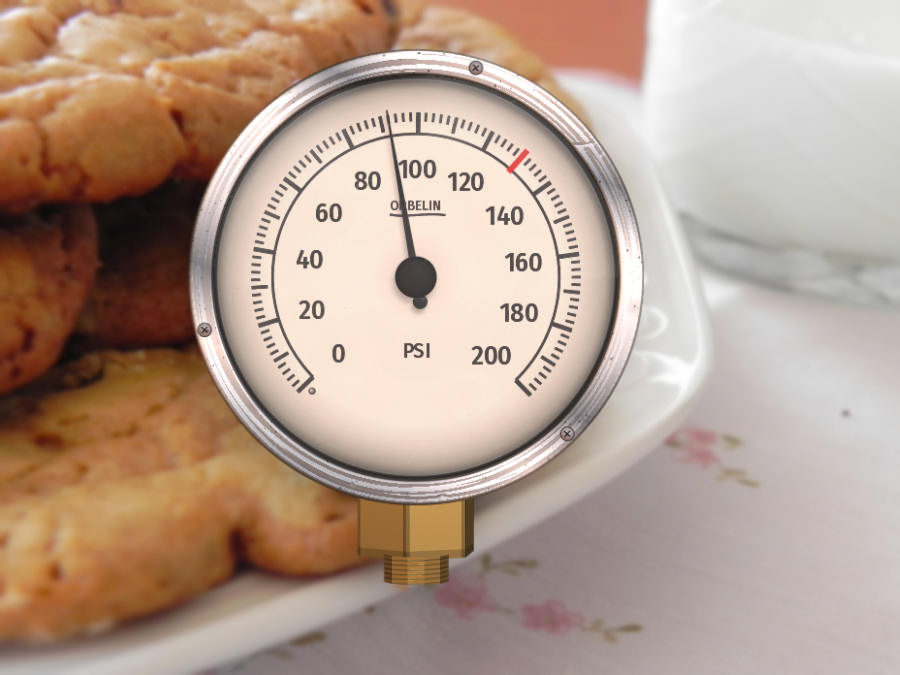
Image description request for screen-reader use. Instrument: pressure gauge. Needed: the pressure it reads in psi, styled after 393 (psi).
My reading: 92 (psi)
